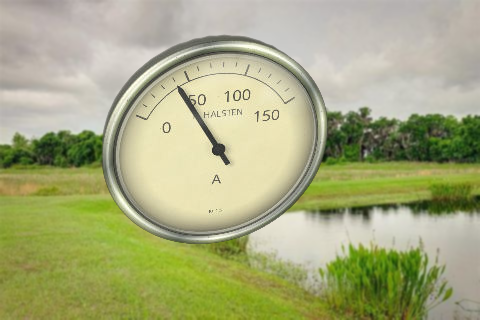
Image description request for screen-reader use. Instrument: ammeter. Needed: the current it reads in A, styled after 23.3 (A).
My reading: 40 (A)
